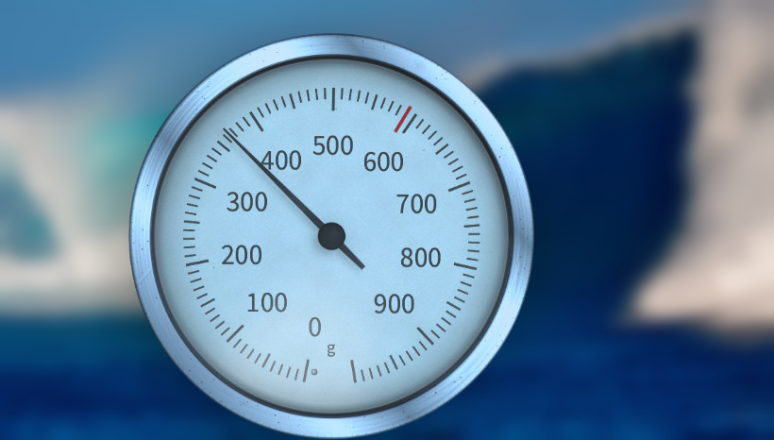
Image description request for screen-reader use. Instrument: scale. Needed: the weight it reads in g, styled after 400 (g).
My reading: 365 (g)
